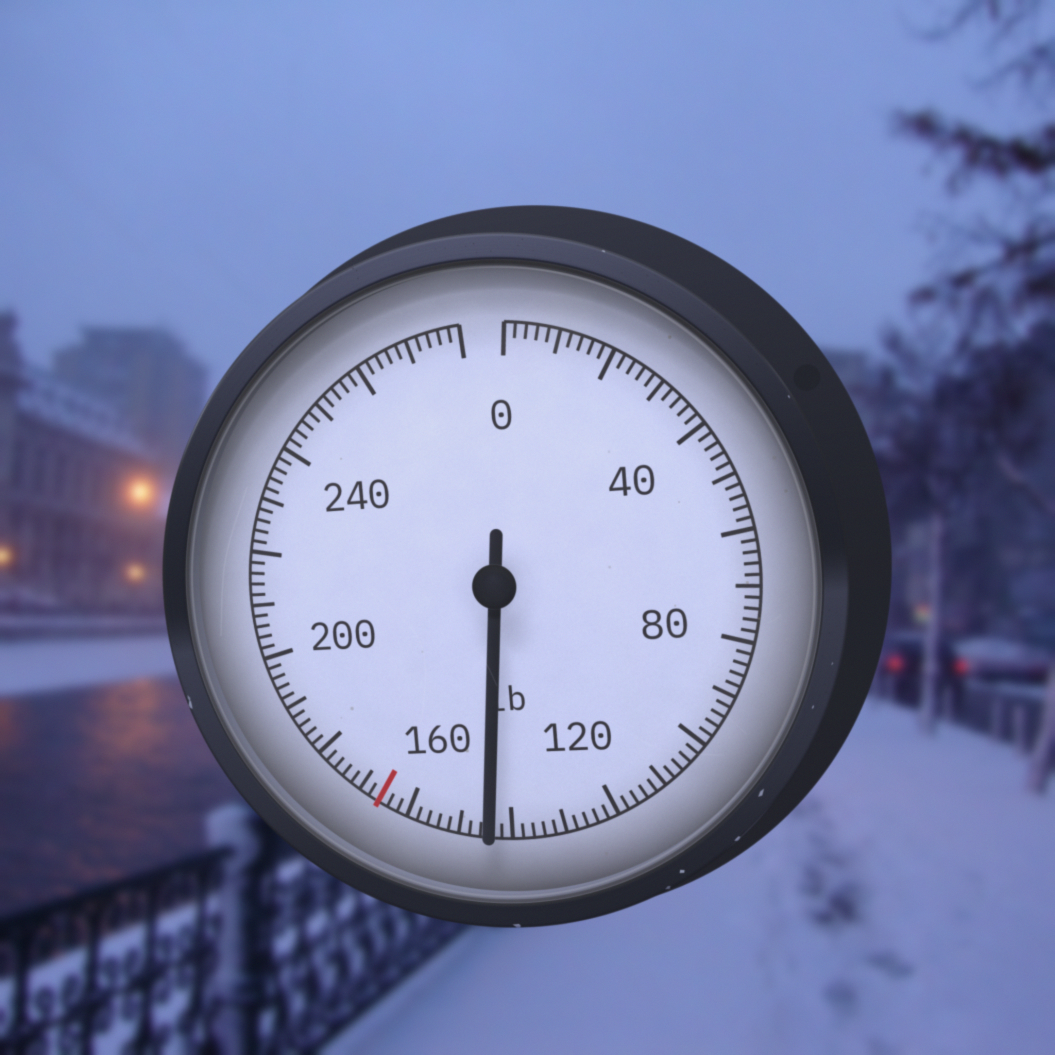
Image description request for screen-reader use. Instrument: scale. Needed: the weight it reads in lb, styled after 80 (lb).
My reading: 144 (lb)
